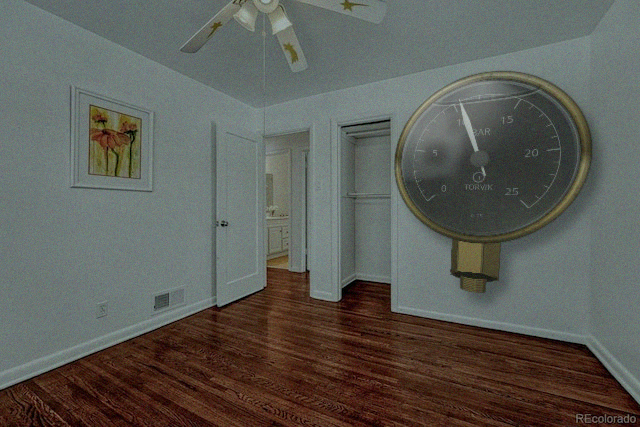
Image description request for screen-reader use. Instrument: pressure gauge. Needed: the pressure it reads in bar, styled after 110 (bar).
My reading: 10.5 (bar)
